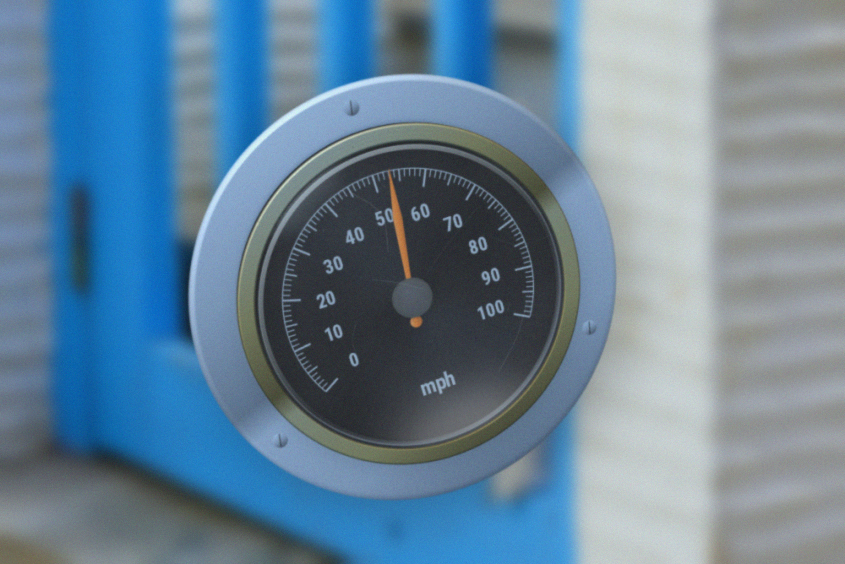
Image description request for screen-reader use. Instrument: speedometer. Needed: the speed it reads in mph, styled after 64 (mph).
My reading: 53 (mph)
